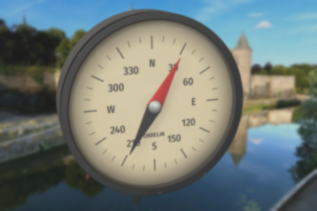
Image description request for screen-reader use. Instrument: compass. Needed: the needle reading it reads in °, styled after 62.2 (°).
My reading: 30 (°)
